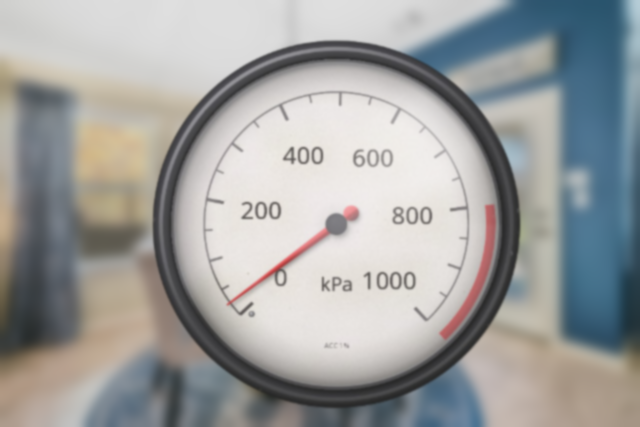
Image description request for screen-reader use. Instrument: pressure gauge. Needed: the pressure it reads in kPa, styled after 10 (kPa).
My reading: 25 (kPa)
